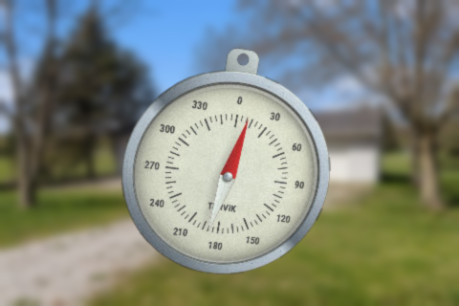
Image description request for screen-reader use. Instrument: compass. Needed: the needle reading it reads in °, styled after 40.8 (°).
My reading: 10 (°)
